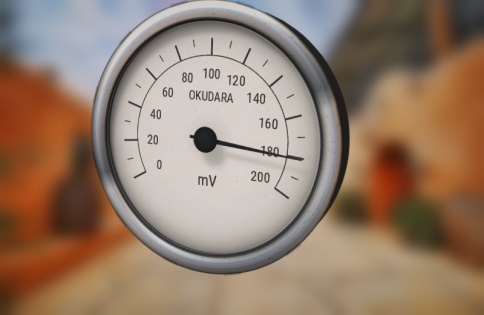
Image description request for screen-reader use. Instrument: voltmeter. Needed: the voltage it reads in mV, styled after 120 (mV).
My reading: 180 (mV)
